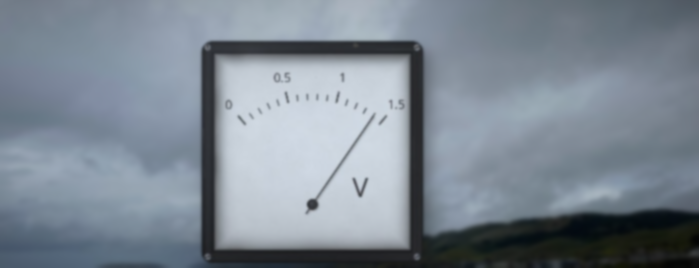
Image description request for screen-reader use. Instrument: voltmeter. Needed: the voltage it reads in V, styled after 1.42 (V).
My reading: 1.4 (V)
